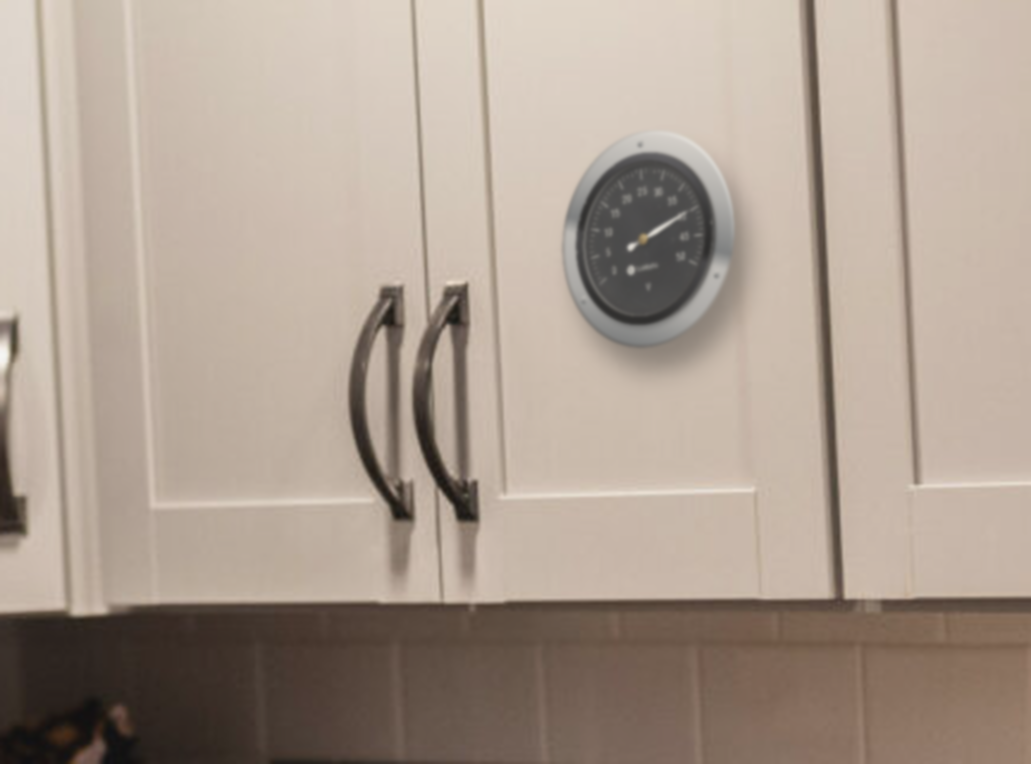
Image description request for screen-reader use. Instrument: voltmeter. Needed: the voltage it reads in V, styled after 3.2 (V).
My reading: 40 (V)
